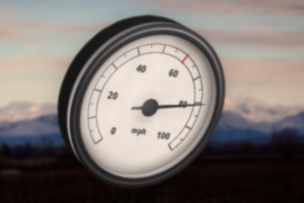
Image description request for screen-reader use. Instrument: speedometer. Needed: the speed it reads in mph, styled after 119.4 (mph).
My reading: 80 (mph)
